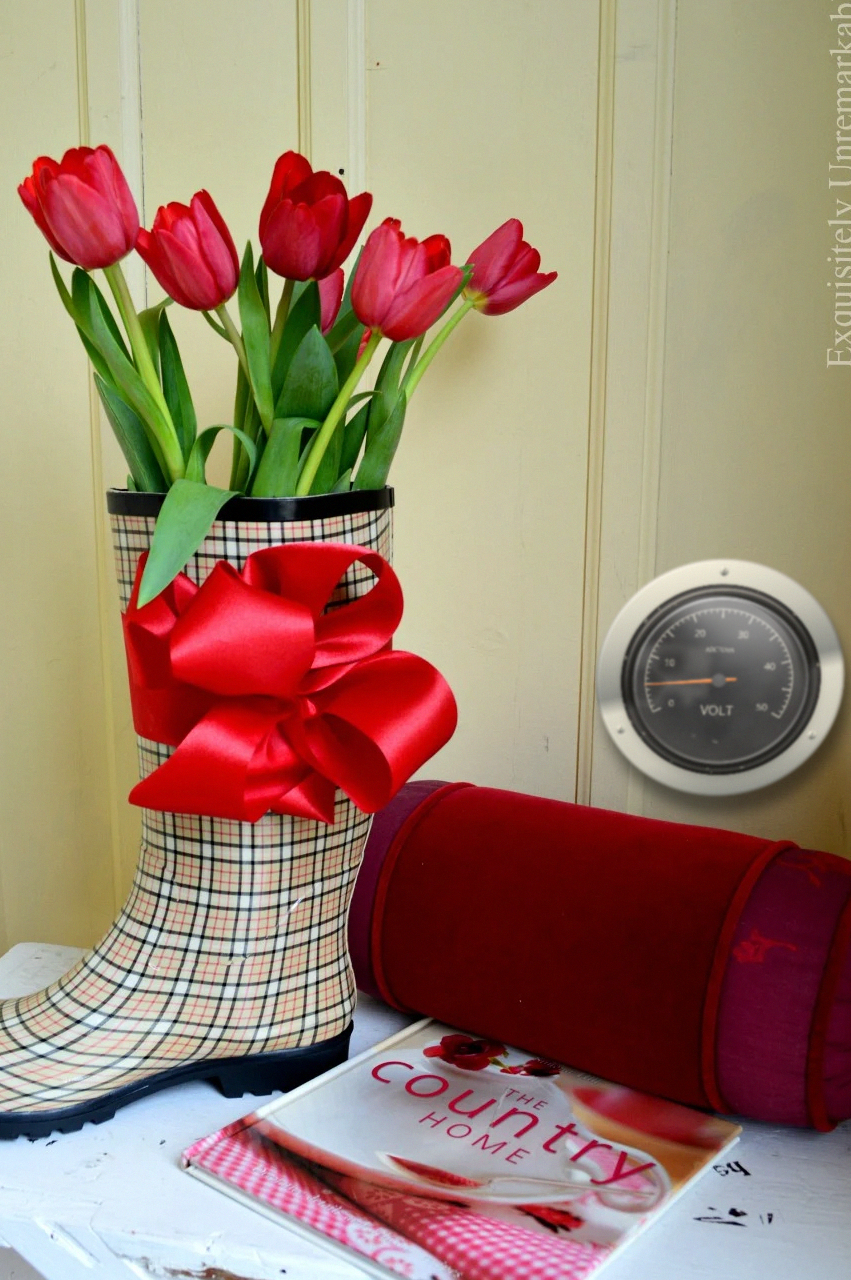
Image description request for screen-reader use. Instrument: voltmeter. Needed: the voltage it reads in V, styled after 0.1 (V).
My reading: 5 (V)
